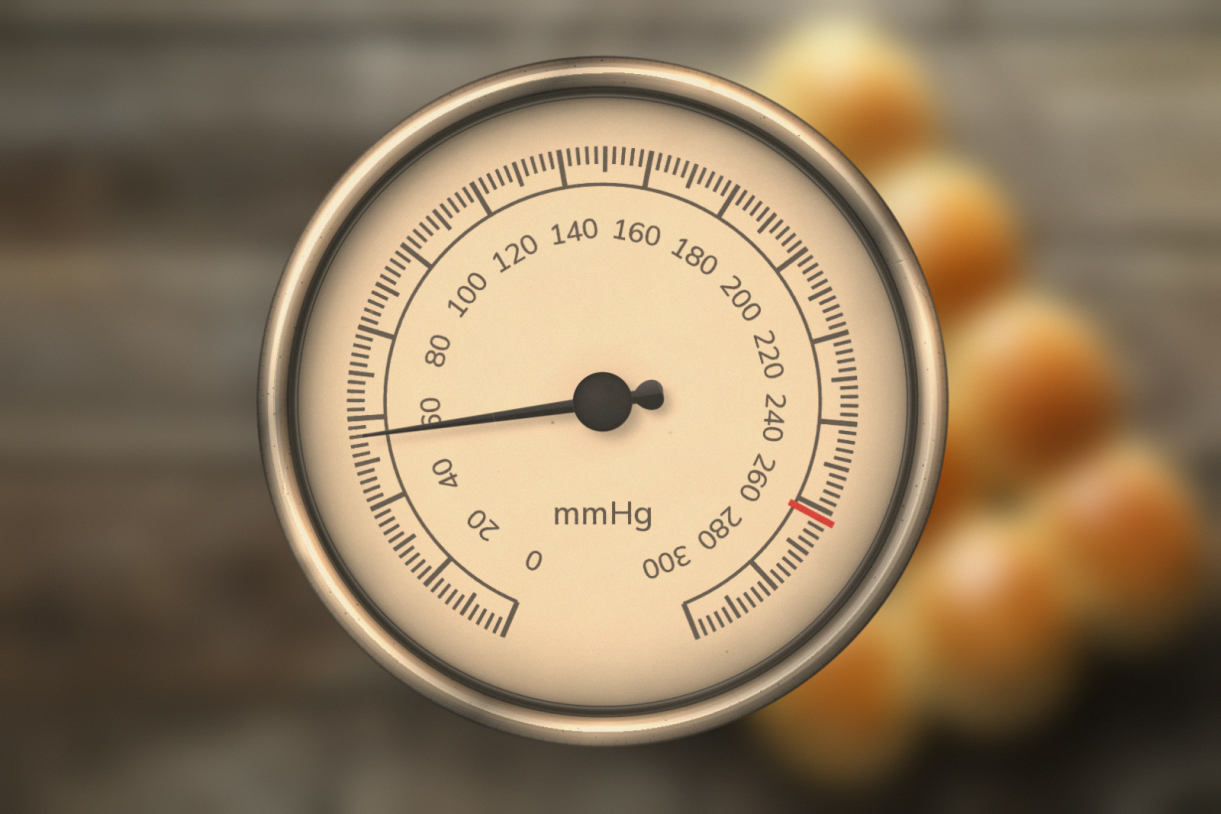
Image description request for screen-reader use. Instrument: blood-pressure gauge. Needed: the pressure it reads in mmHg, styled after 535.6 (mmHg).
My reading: 56 (mmHg)
